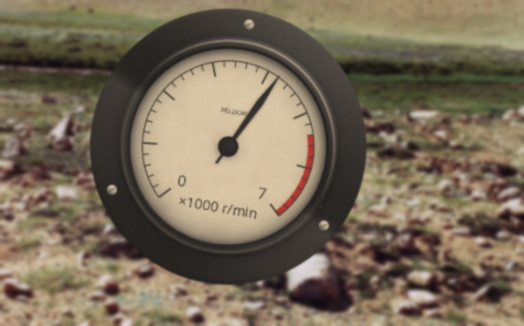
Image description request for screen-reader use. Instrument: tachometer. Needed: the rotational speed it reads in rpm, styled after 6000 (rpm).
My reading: 4200 (rpm)
